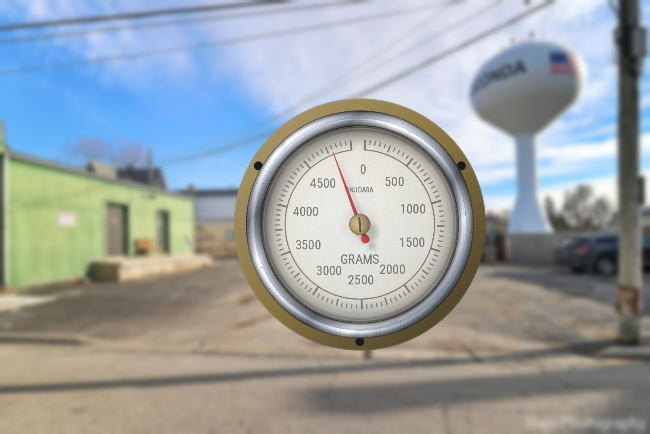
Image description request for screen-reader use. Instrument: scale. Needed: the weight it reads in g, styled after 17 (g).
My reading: 4800 (g)
